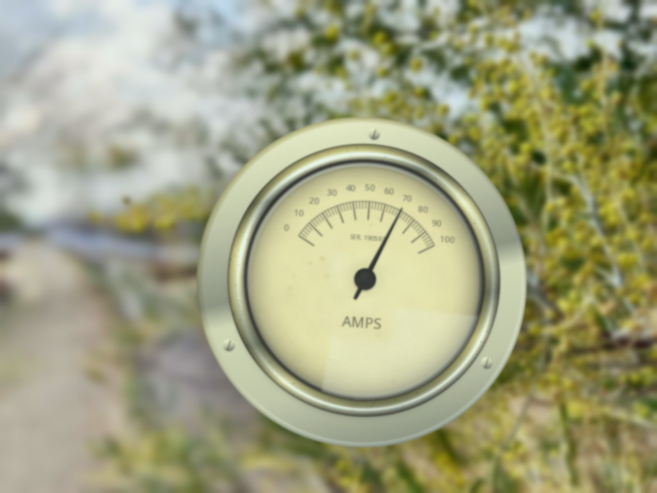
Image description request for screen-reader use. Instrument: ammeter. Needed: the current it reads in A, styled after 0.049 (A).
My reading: 70 (A)
